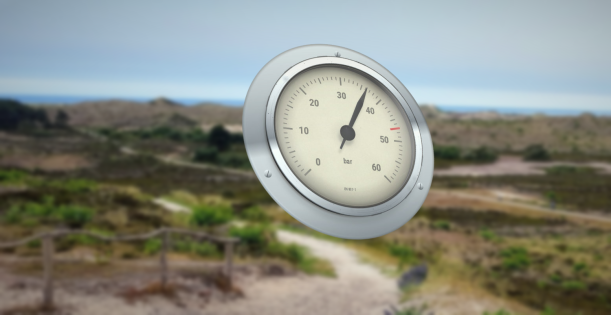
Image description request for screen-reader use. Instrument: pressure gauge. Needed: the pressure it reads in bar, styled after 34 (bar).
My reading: 36 (bar)
